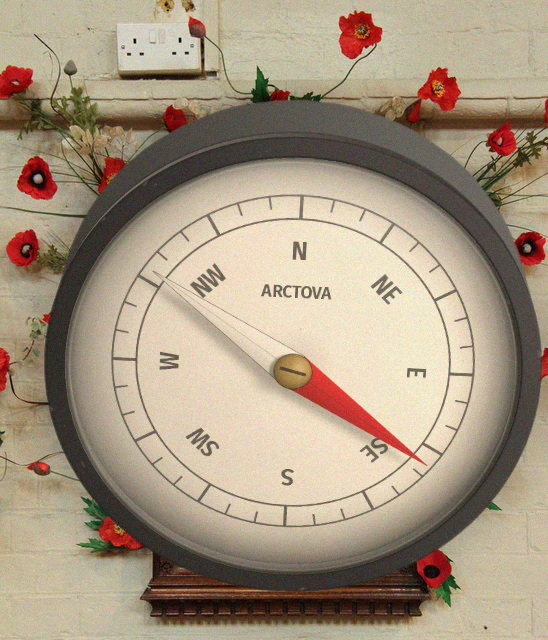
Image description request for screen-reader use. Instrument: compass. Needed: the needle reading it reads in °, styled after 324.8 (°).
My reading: 125 (°)
